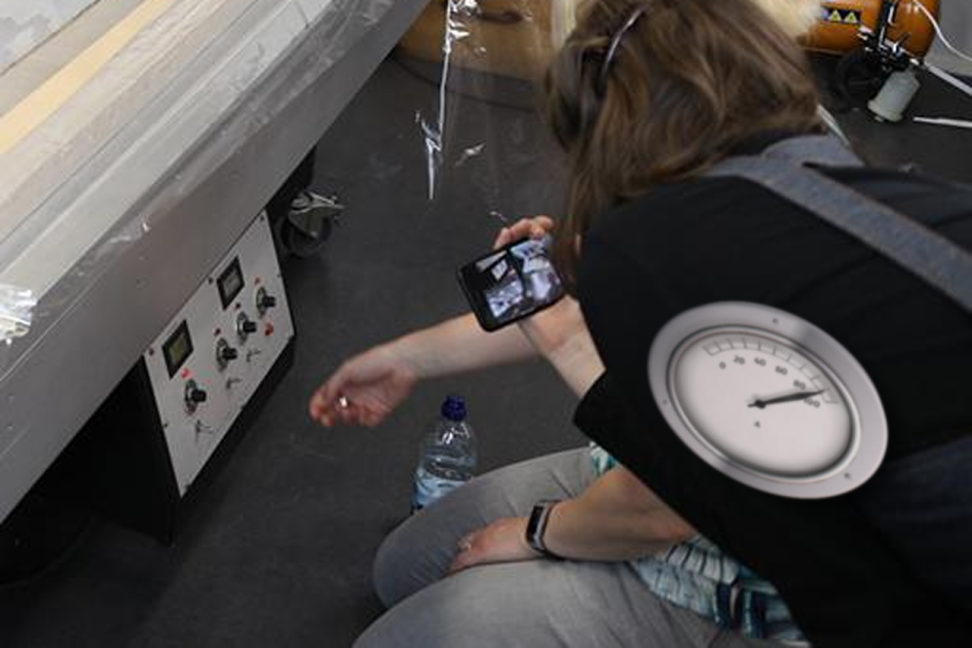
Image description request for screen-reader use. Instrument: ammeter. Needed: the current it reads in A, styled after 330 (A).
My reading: 90 (A)
